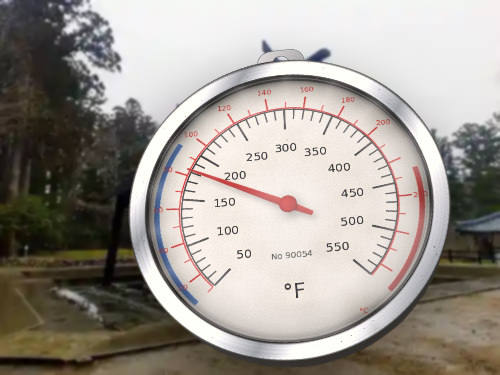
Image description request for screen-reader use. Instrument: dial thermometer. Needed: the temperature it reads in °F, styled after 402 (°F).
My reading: 180 (°F)
